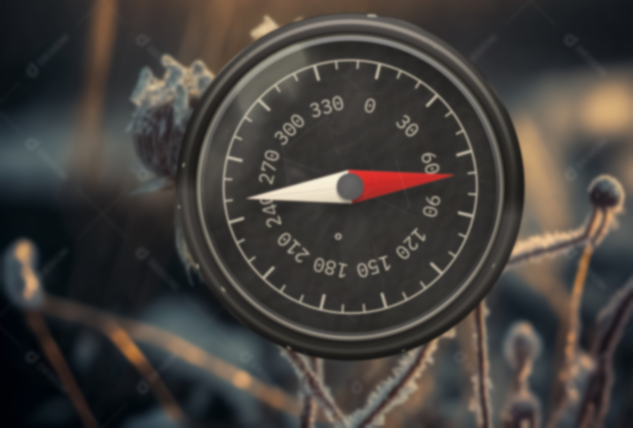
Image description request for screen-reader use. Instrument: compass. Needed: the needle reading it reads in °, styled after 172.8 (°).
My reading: 70 (°)
